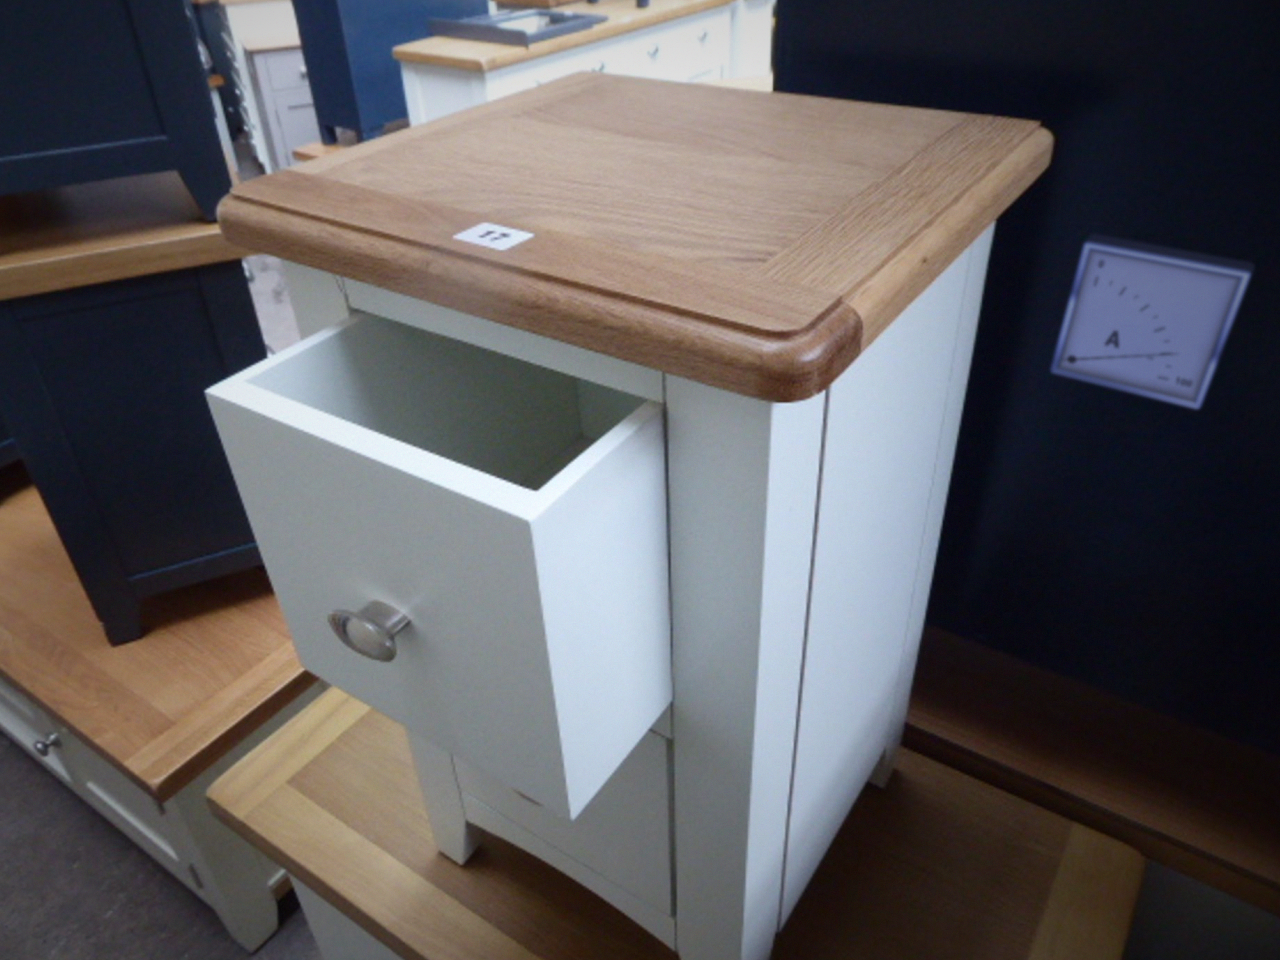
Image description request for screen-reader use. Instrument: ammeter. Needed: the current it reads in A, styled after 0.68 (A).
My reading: 80 (A)
